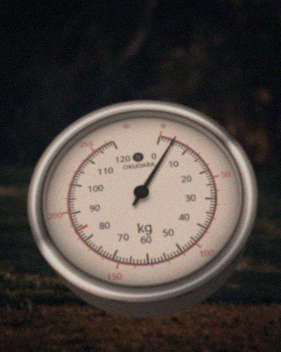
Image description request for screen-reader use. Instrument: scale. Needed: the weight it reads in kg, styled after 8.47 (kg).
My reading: 5 (kg)
